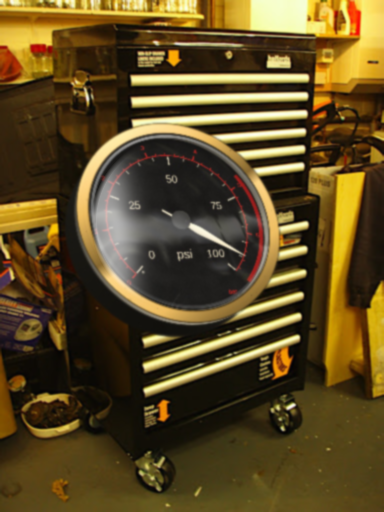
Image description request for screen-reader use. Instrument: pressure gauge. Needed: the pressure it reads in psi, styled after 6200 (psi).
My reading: 95 (psi)
